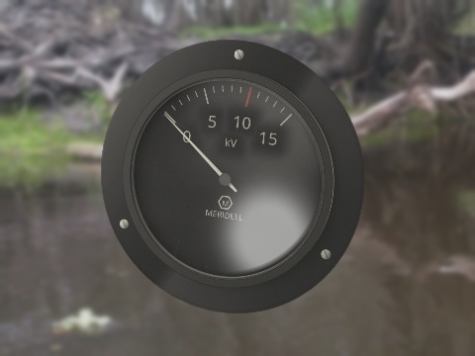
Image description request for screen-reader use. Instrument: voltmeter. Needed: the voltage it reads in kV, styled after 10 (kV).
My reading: 0 (kV)
